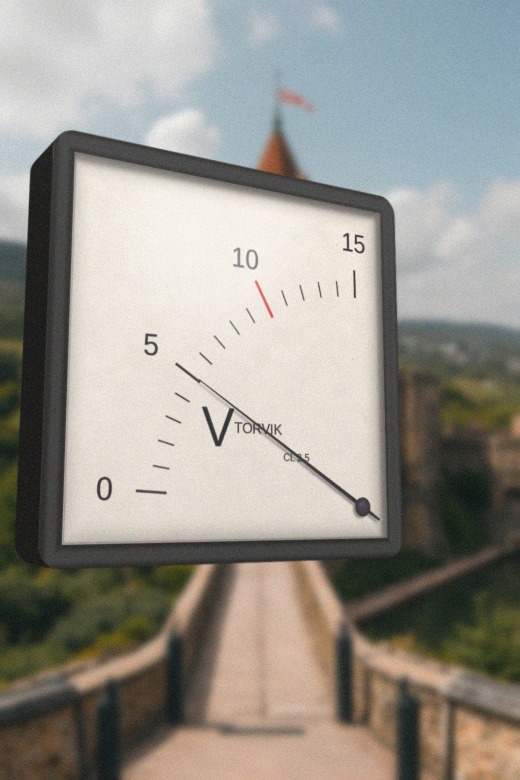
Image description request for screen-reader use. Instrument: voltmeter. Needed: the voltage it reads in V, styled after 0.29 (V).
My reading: 5 (V)
